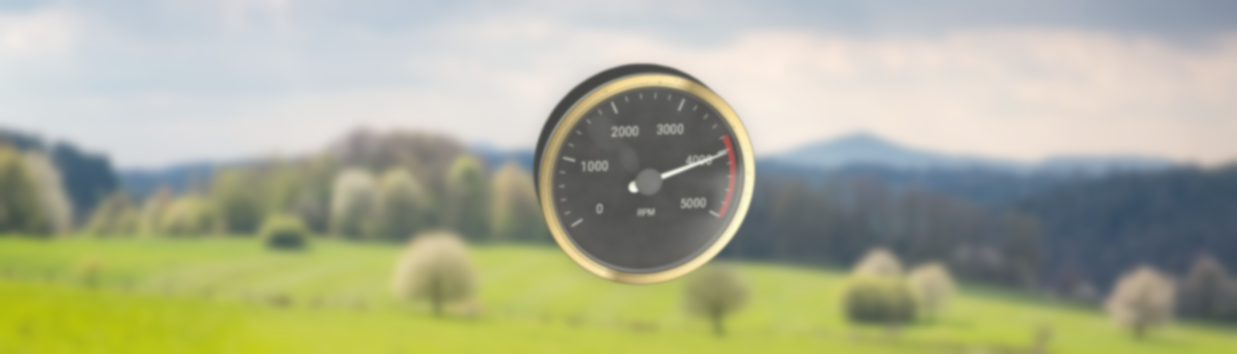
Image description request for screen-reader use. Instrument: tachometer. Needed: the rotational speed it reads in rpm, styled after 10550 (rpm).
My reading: 4000 (rpm)
